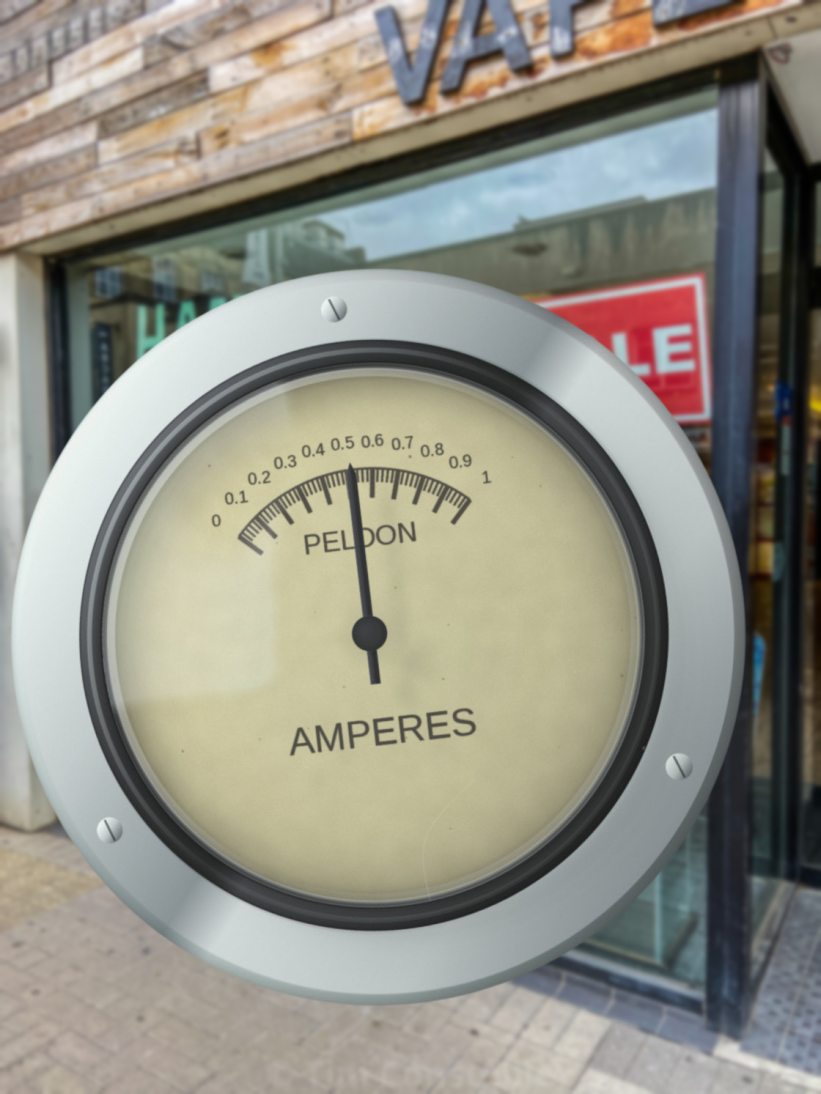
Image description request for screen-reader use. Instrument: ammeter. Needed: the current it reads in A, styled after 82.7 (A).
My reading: 0.52 (A)
